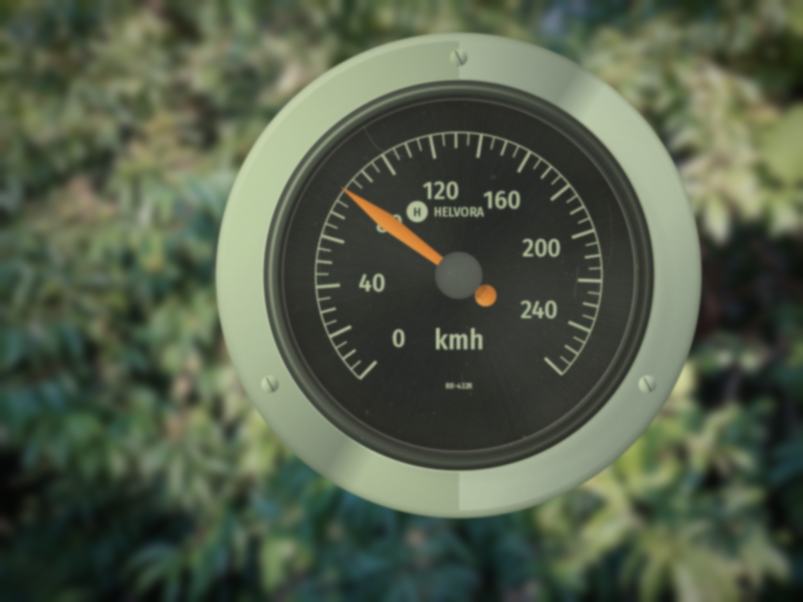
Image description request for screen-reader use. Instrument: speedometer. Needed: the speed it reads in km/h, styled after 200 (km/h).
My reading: 80 (km/h)
